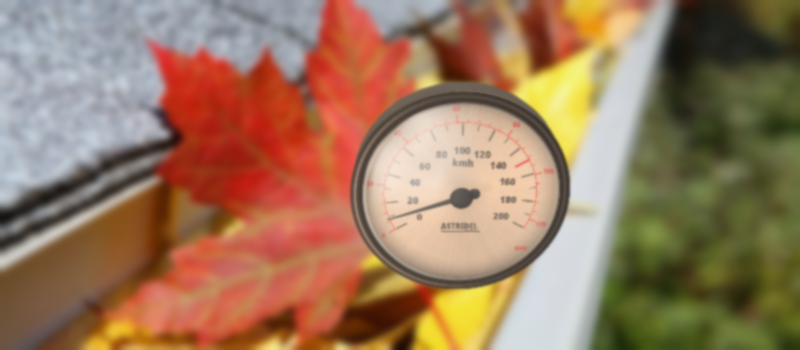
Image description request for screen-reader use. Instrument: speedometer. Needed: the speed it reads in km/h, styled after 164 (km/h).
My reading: 10 (km/h)
